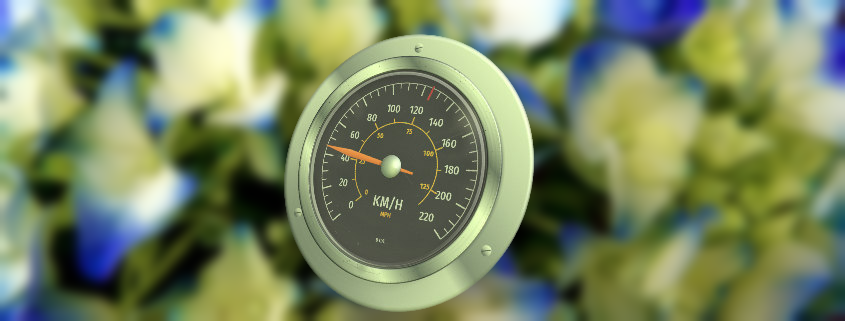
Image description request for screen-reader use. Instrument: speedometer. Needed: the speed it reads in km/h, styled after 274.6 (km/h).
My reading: 45 (km/h)
